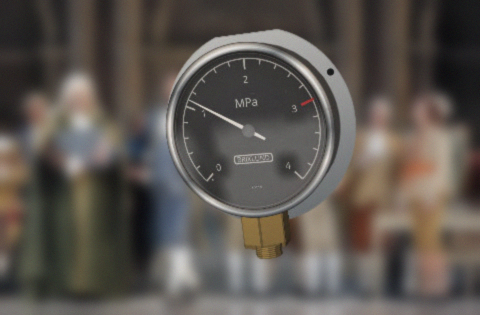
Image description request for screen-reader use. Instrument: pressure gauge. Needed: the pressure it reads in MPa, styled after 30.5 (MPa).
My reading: 1.1 (MPa)
